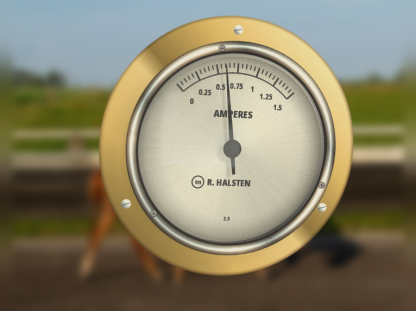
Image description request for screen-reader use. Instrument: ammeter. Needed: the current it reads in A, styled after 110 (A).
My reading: 0.6 (A)
